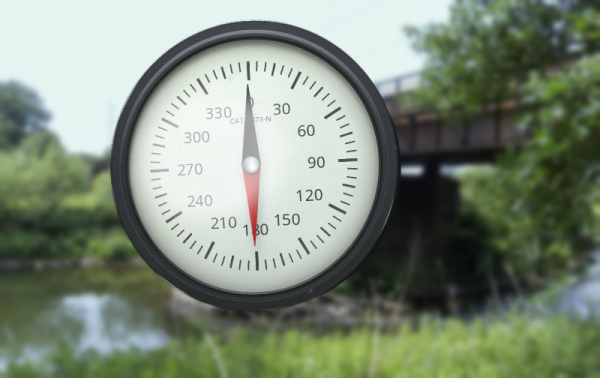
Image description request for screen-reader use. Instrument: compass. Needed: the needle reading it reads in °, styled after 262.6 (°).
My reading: 180 (°)
